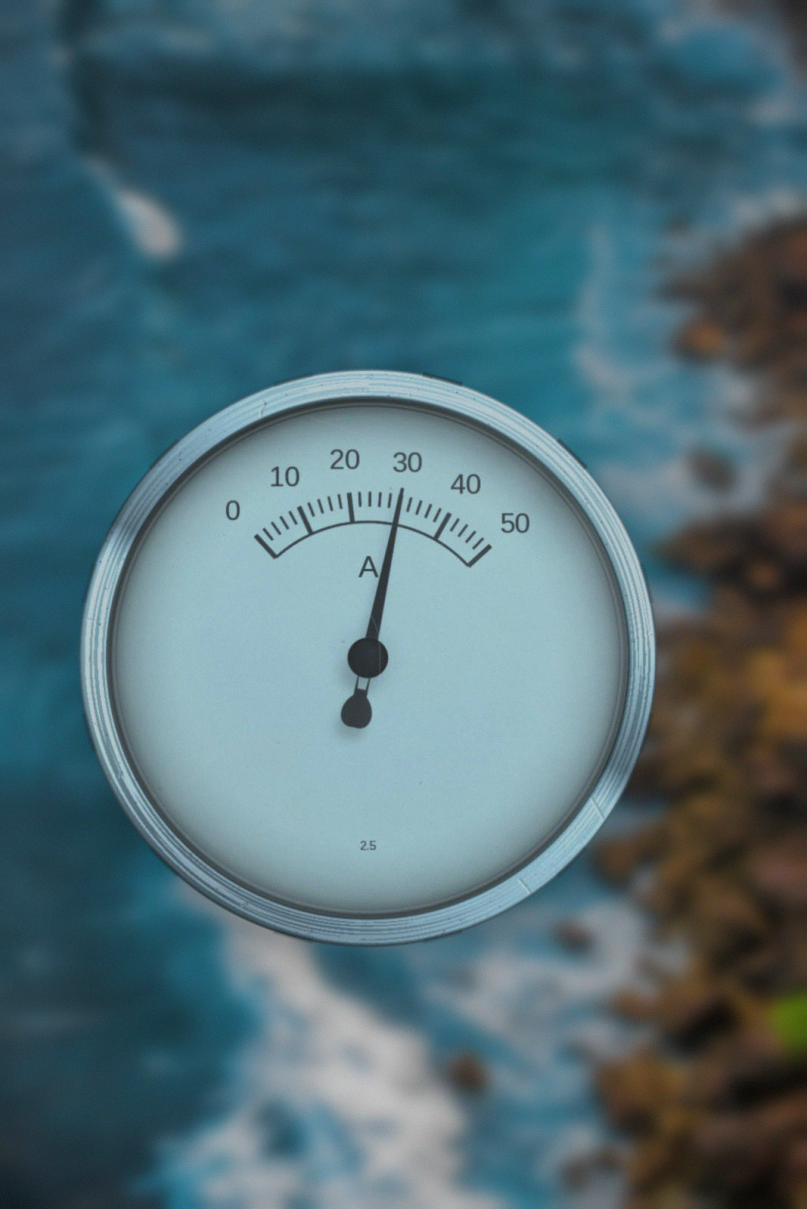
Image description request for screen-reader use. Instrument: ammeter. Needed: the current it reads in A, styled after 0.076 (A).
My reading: 30 (A)
